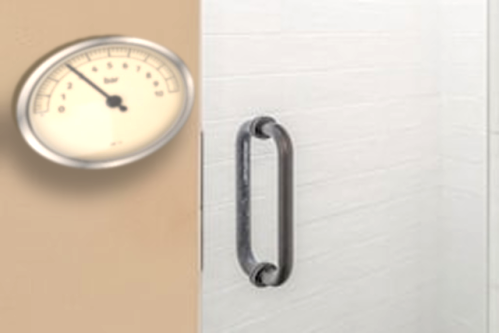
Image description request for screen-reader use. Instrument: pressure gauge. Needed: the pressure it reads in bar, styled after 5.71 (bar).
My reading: 3 (bar)
